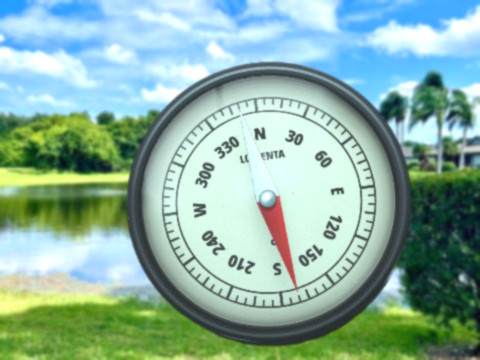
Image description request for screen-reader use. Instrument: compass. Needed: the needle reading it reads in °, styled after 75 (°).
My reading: 170 (°)
